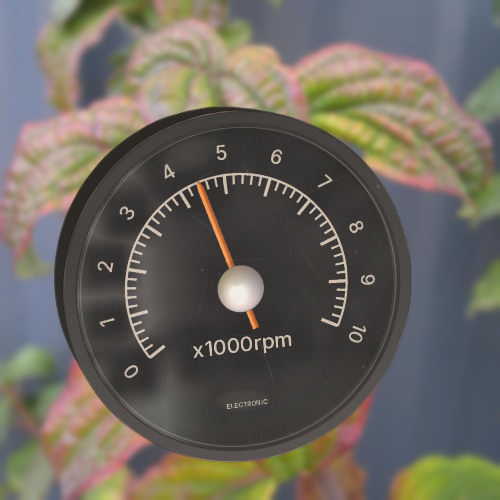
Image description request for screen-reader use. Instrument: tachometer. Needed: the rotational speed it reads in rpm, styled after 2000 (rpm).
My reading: 4400 (rpm)
